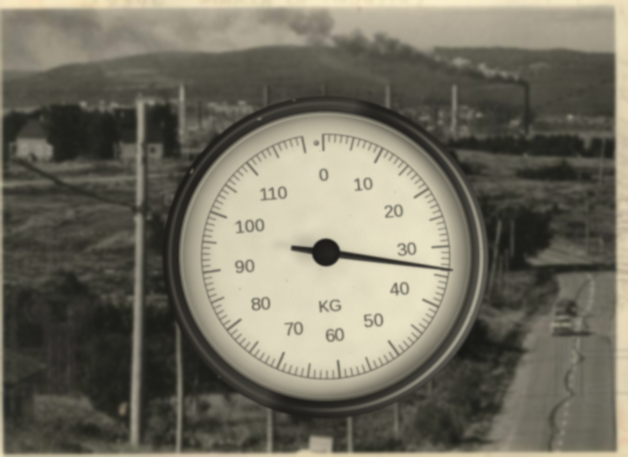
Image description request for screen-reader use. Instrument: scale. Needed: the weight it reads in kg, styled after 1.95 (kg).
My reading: 34 (kg)
